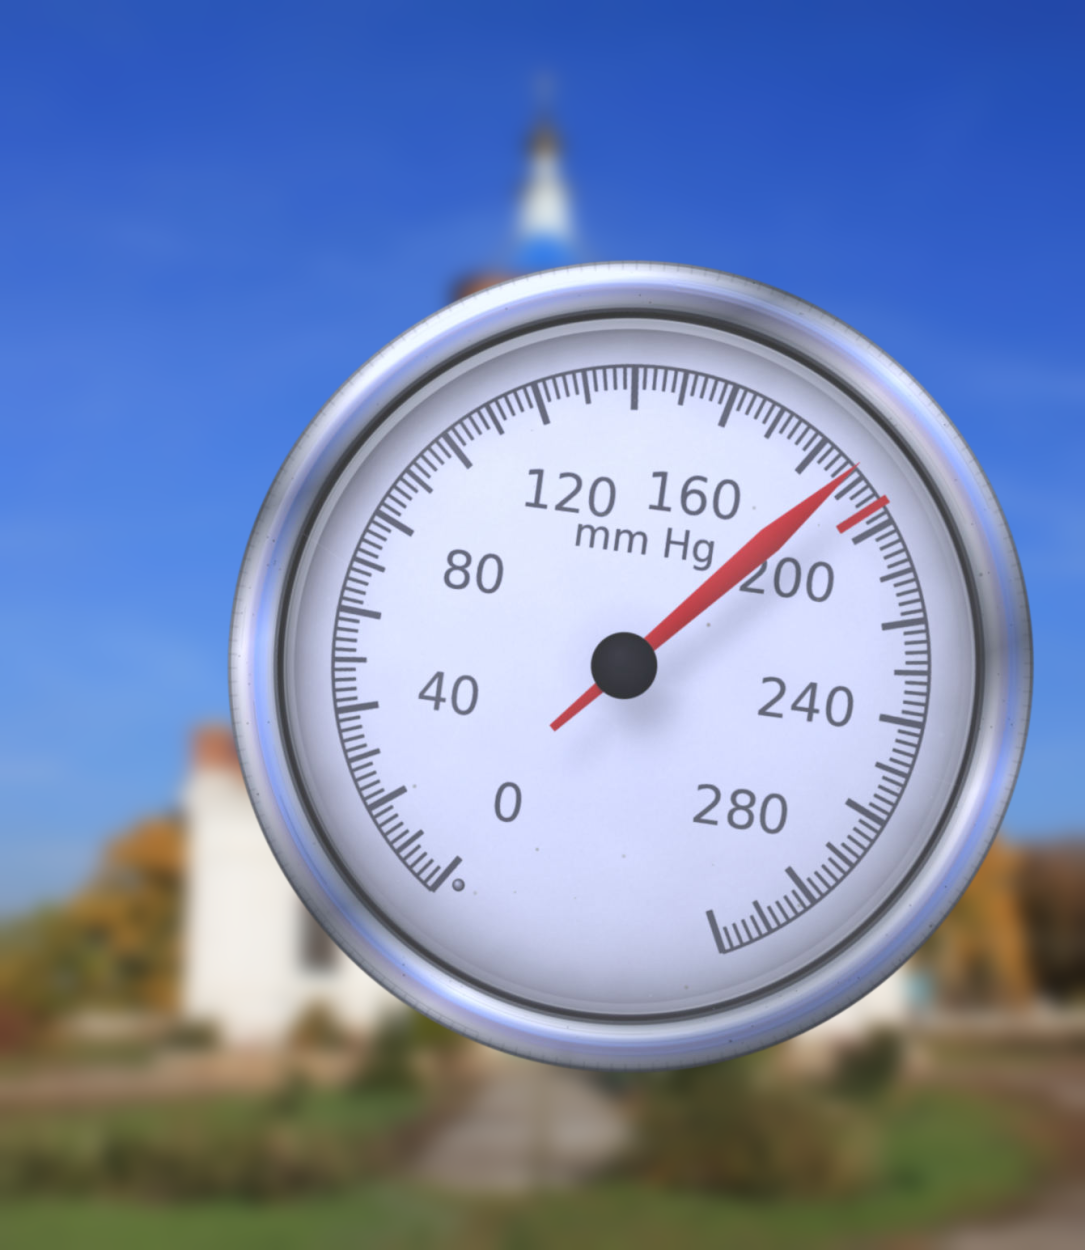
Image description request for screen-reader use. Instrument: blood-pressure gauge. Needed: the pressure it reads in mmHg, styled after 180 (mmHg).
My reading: 188 (mmHg)
